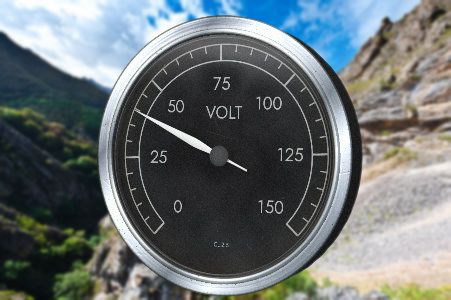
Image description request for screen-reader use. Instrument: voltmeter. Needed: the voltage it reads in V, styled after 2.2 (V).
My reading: 40 (V)
